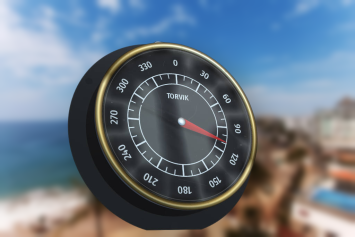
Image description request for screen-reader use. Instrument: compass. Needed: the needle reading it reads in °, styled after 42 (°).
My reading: 110 (°)
